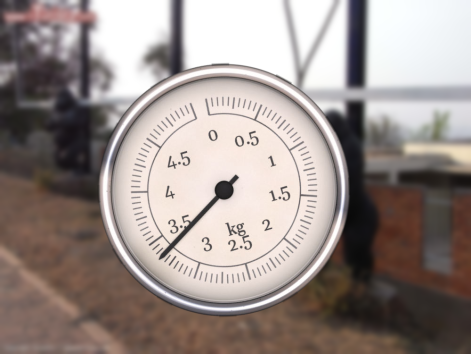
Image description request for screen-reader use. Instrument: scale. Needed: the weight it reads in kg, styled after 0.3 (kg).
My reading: 3.35 (kg)
